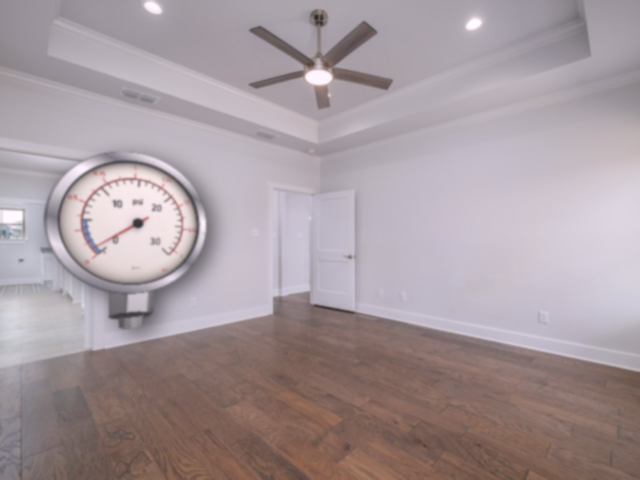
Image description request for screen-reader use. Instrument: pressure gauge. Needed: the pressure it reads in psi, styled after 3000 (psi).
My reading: 1 (psi)
